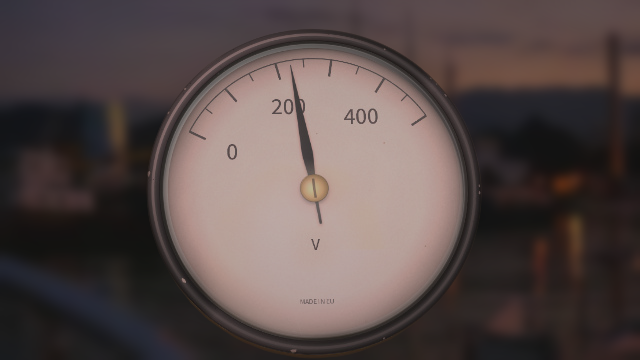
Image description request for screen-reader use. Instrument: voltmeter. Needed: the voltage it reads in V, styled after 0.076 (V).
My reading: 225 (V)
